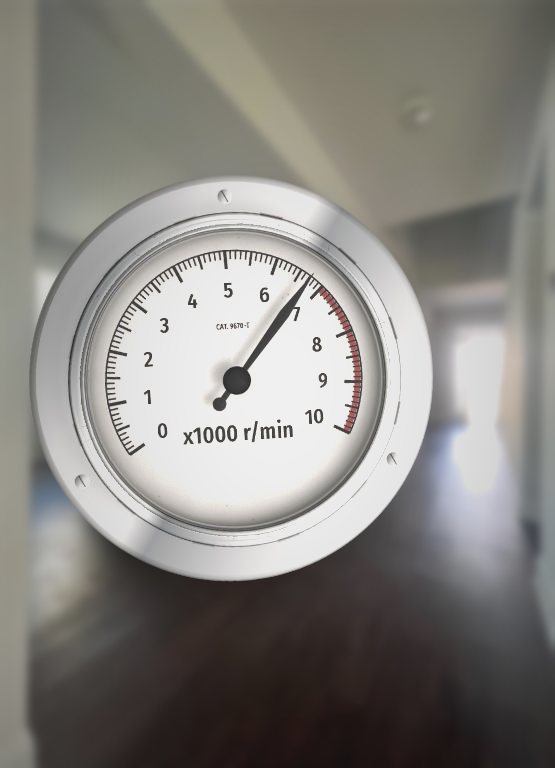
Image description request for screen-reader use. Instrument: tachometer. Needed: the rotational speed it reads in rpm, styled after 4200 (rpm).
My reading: 6700 (rpm)
